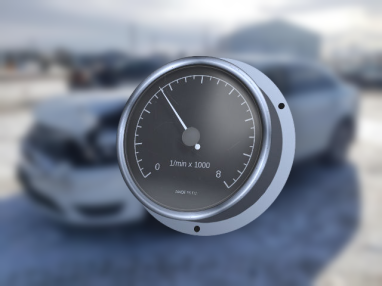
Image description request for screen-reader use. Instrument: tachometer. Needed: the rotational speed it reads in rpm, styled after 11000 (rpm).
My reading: 2750 (rpm)
